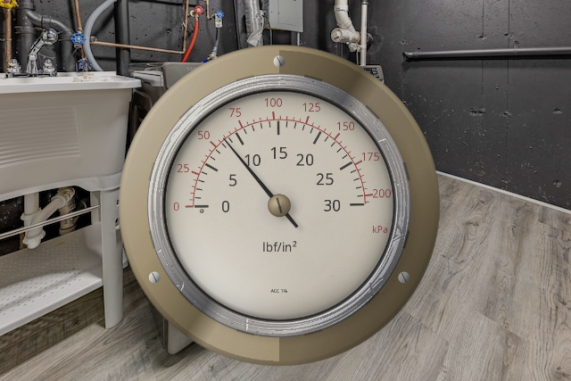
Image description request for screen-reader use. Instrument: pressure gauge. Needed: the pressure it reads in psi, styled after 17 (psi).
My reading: 8.5 (psi)
